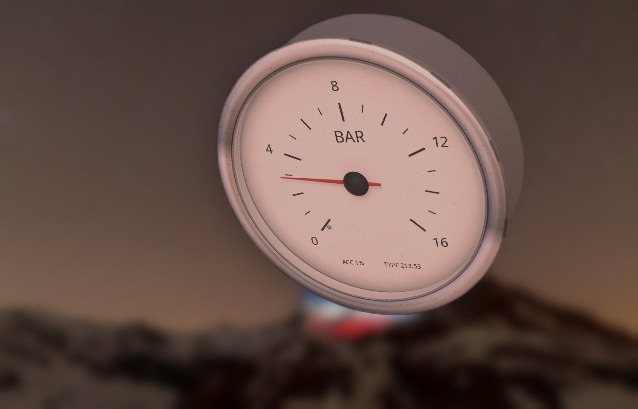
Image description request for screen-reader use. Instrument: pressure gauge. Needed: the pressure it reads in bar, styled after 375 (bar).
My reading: 3 (bar)
